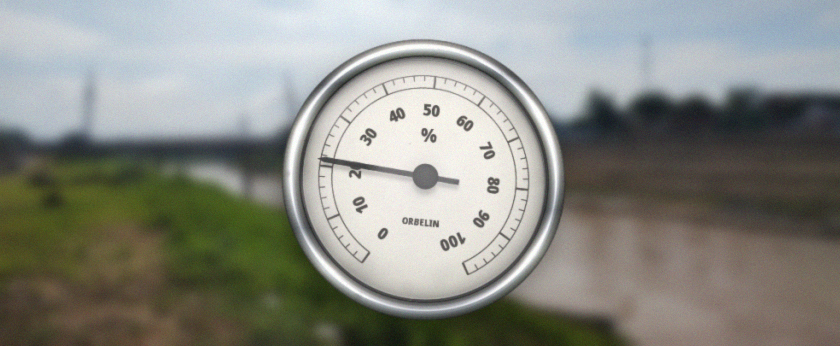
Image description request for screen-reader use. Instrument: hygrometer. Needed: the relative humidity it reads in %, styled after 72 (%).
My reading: 21 (%)
